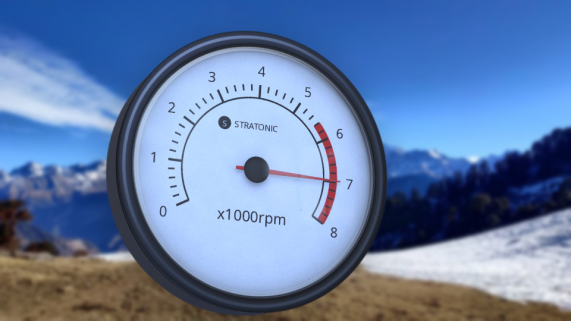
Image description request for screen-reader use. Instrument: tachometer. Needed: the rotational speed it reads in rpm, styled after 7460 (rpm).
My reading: 7000 (rpm)
